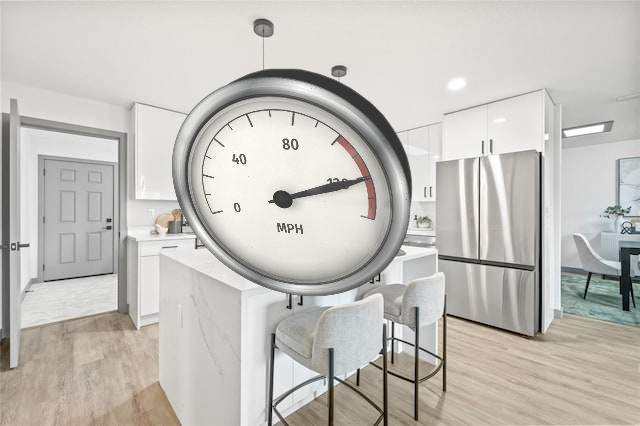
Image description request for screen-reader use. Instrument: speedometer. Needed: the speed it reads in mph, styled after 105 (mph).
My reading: 120 (mph)
